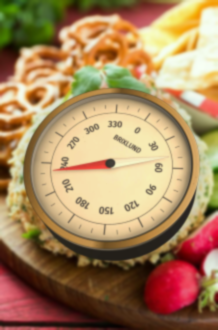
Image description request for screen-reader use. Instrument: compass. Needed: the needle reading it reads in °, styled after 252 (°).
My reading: 230 (°)
